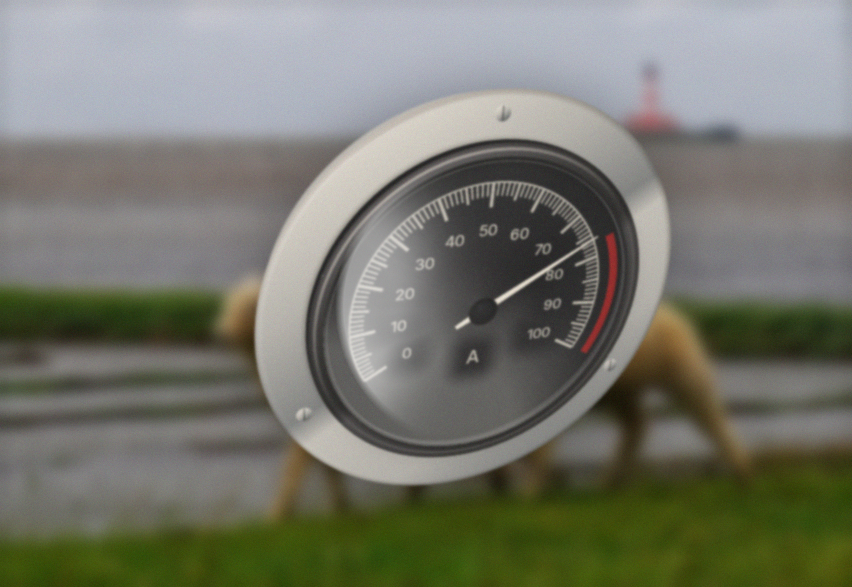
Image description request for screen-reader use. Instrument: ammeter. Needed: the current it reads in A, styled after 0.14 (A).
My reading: 75 (A)
